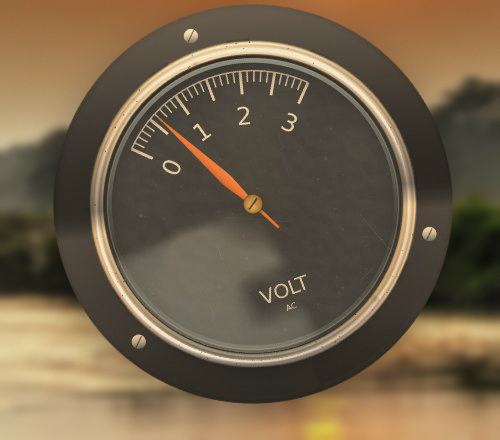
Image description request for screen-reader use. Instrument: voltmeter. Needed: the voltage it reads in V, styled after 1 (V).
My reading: 0.6 (V)
